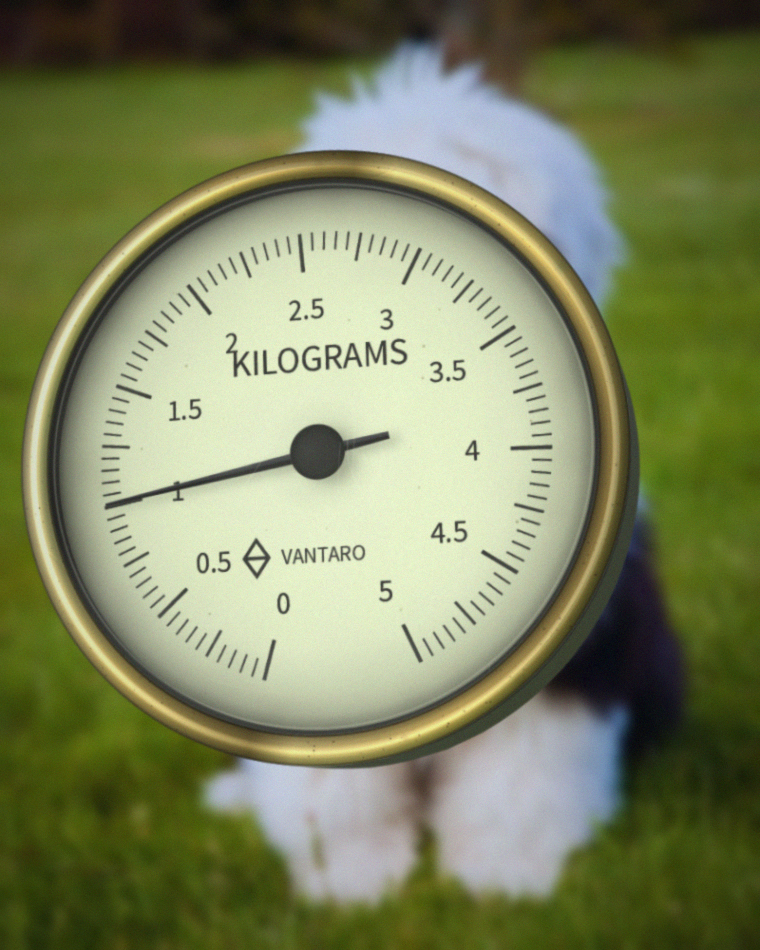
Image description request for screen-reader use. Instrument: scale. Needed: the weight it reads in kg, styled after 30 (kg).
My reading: 1 (kg)
